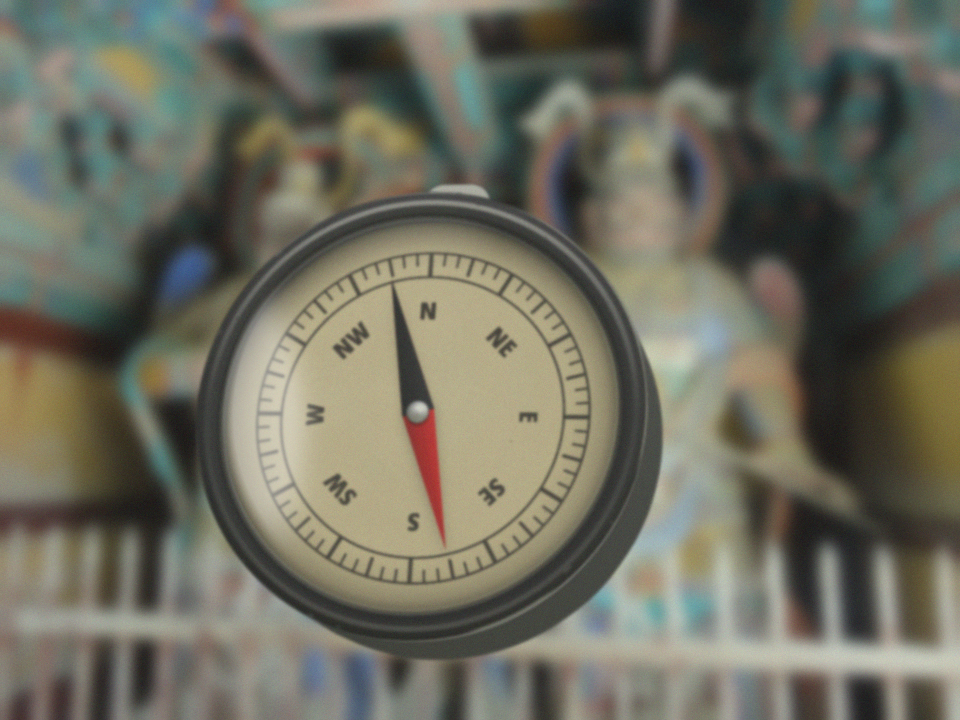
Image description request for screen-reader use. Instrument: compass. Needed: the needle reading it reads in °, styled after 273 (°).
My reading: 165 (°)
